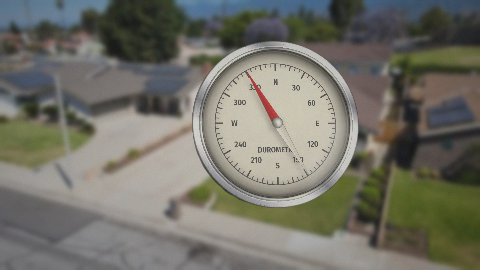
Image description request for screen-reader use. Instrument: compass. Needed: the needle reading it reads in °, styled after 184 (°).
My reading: 330 (°)
